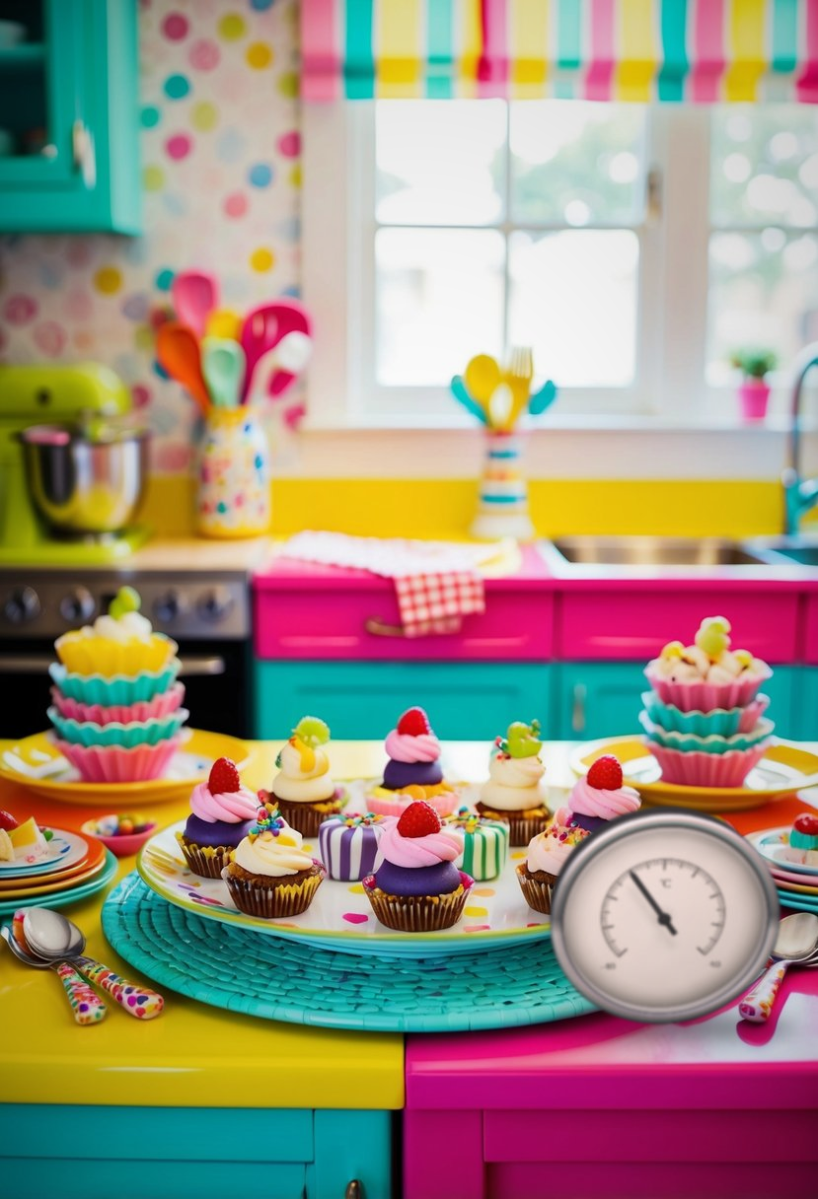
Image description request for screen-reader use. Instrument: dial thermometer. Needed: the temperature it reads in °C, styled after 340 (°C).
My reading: -10 (°C)
